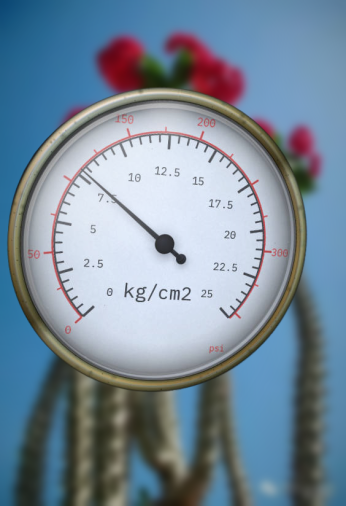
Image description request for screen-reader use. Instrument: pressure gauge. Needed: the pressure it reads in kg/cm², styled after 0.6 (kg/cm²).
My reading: 7.75 (kg/cm²)
